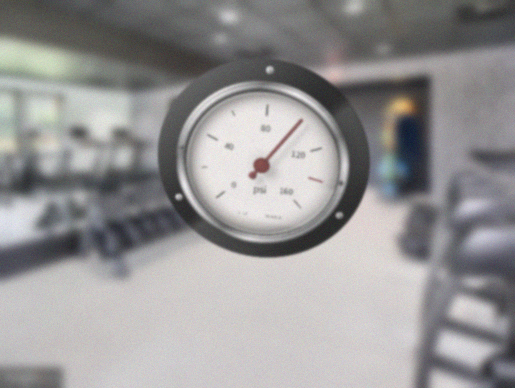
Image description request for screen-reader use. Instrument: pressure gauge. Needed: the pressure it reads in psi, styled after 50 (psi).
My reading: 100 (psi)
